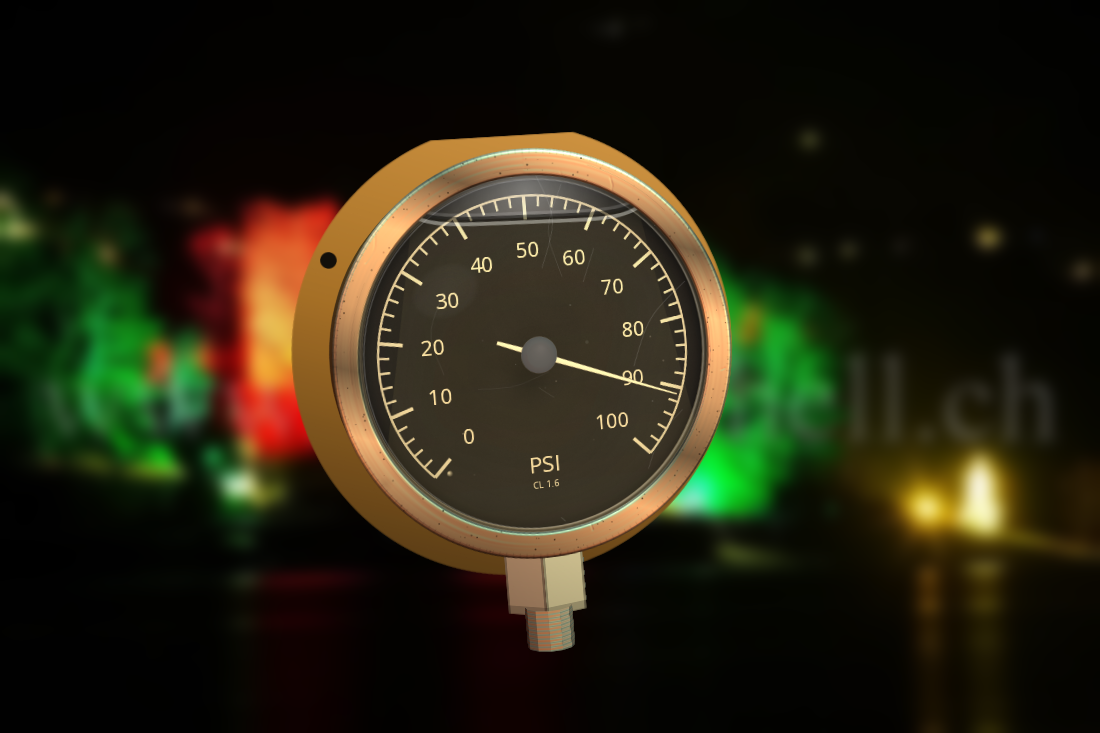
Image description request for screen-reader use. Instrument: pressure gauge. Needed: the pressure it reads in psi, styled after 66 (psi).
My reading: 91 (psi)
